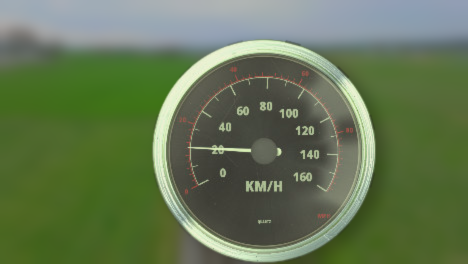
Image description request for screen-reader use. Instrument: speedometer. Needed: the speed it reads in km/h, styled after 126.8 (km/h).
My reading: 20 (km/h)
